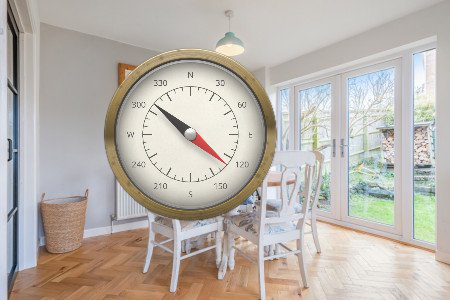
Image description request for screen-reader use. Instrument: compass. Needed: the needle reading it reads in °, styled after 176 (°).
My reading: 130 (°)
